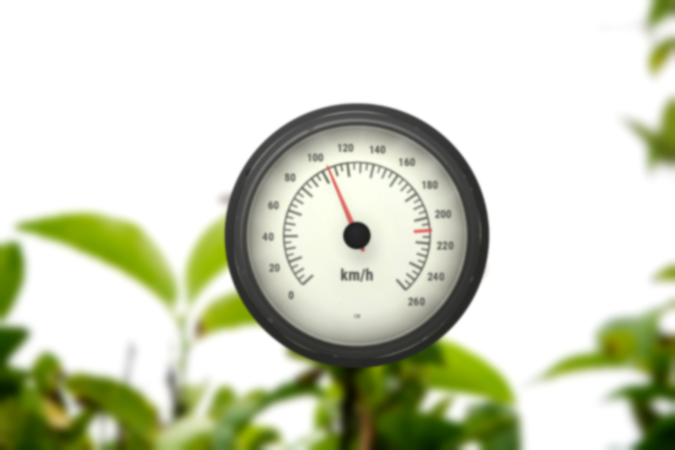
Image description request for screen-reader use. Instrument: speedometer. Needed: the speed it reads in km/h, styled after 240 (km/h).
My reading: 105 (km/h)
